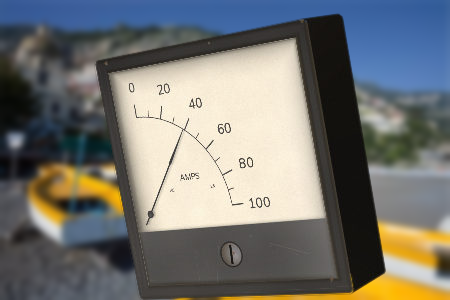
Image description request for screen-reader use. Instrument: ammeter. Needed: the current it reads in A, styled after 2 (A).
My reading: 40 (A)
